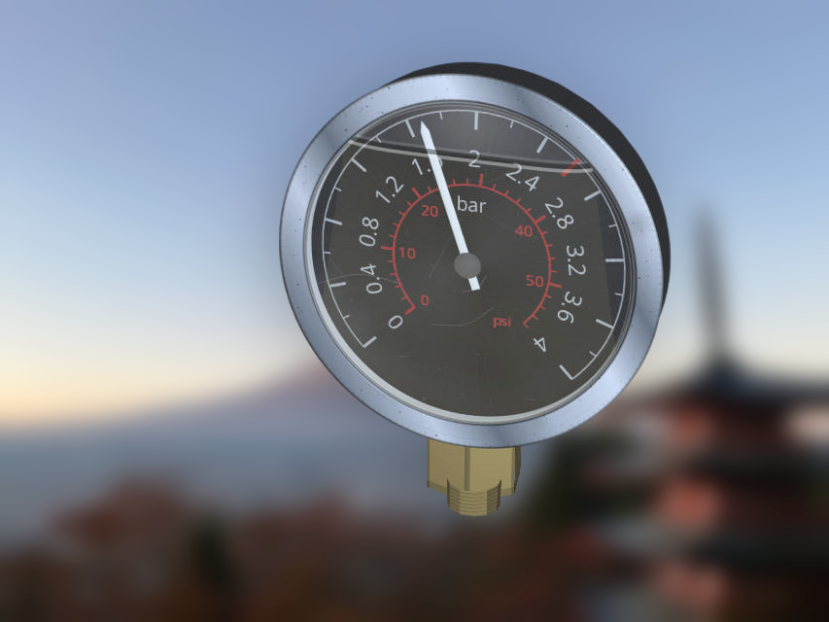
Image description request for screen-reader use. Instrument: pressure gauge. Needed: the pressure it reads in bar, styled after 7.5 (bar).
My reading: 1.7 (bar)
